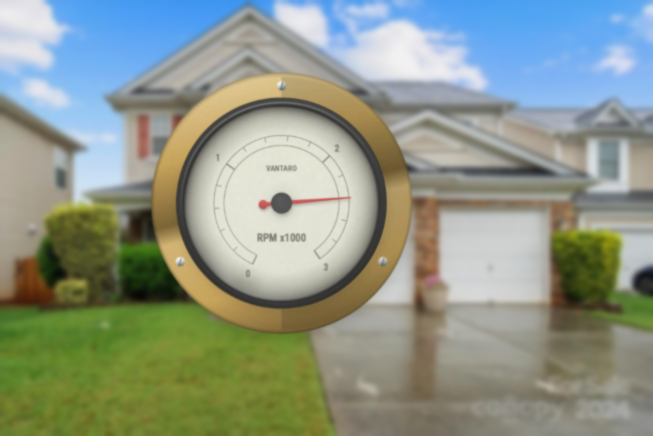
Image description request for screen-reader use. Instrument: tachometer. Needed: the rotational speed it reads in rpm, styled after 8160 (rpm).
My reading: 2400 (rpm)
